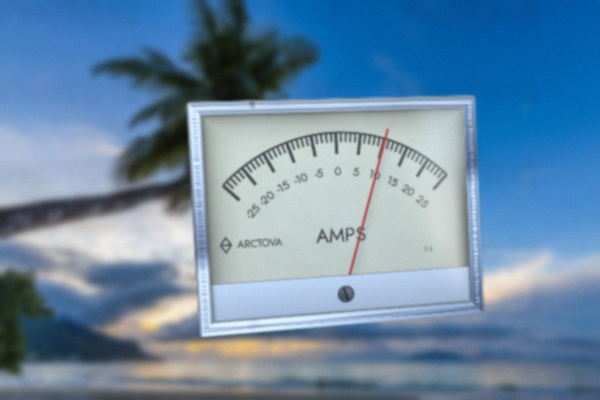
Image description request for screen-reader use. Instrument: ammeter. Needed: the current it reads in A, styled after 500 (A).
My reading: 10 (A)
